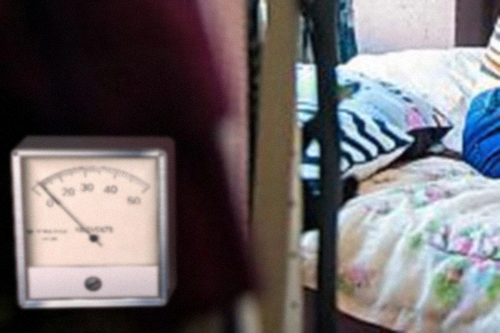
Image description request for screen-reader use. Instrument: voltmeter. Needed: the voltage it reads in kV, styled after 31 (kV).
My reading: 10 (kV)
